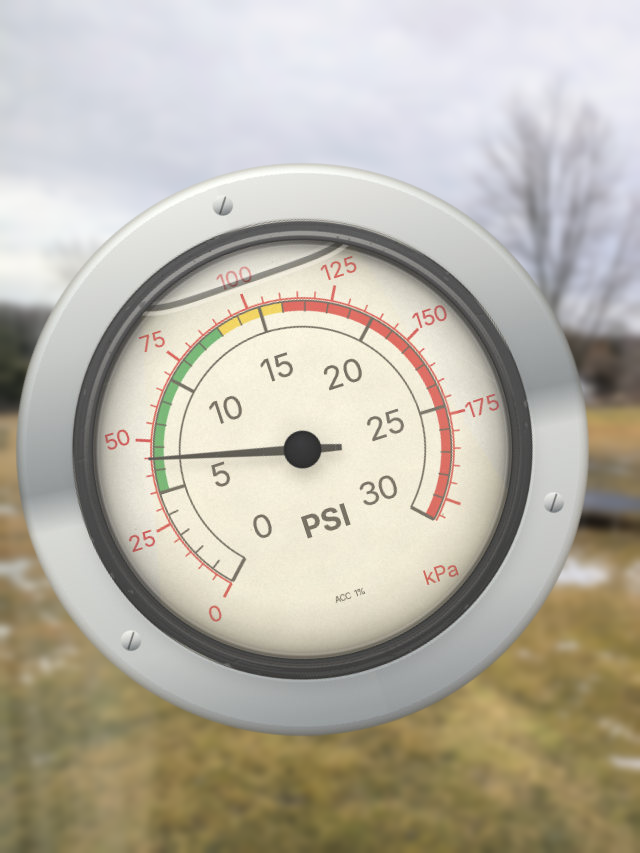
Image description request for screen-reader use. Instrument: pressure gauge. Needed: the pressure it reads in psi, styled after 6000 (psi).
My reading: 6.5 (psi)
